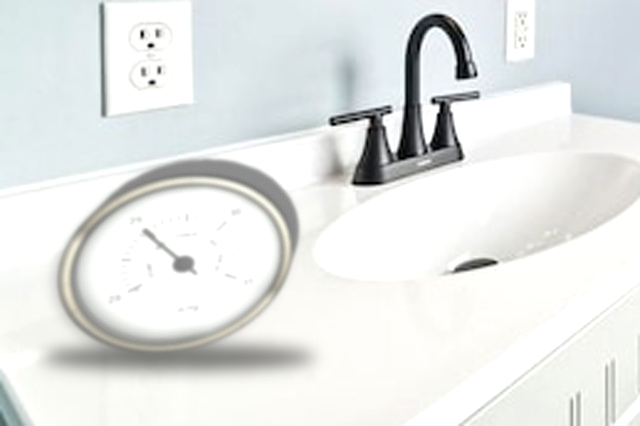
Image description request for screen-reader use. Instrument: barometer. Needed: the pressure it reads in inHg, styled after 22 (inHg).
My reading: 29 (inHg)
